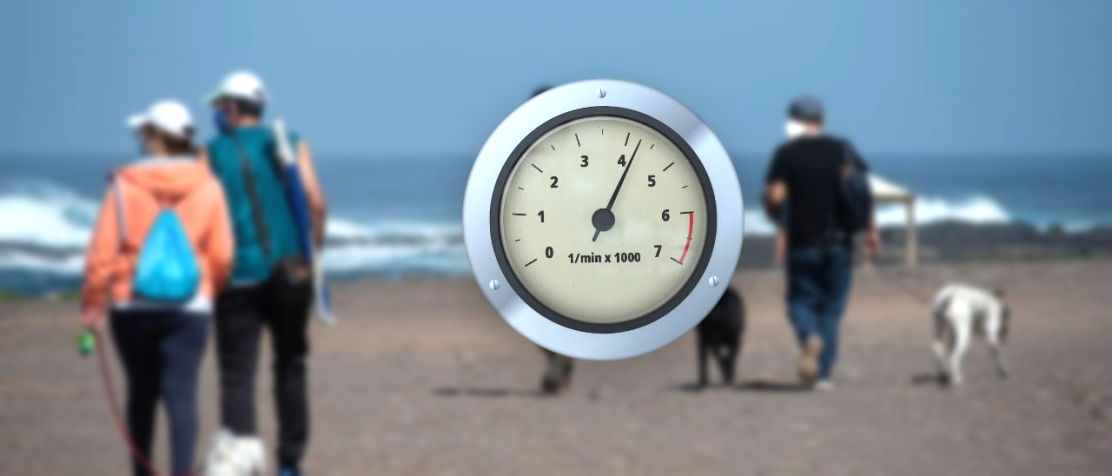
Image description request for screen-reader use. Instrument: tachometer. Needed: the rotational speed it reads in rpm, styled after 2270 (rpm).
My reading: 4250 (rpm)
